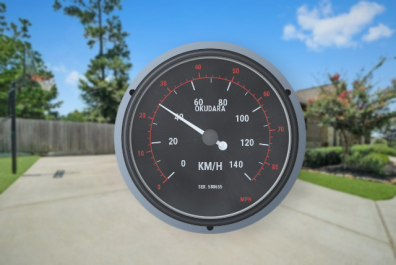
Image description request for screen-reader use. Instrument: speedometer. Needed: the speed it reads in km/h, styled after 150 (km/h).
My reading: 40 (km/h)
